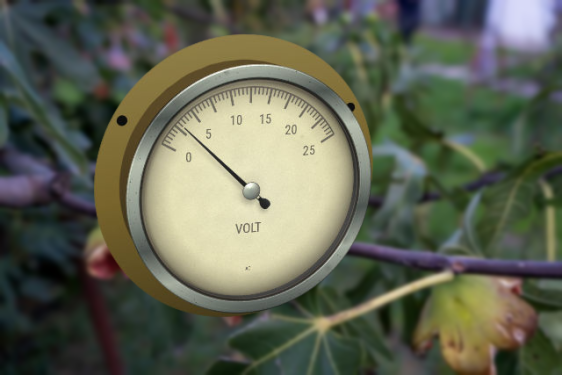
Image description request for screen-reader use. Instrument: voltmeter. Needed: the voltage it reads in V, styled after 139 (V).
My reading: 3 (V)
